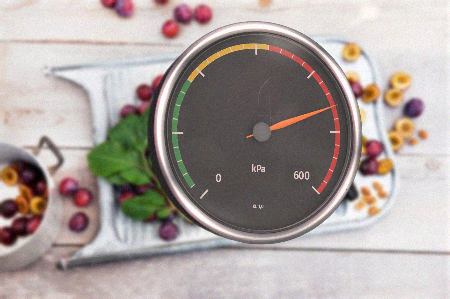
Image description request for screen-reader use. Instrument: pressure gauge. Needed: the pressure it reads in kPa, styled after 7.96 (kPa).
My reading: 460 (kPa)
